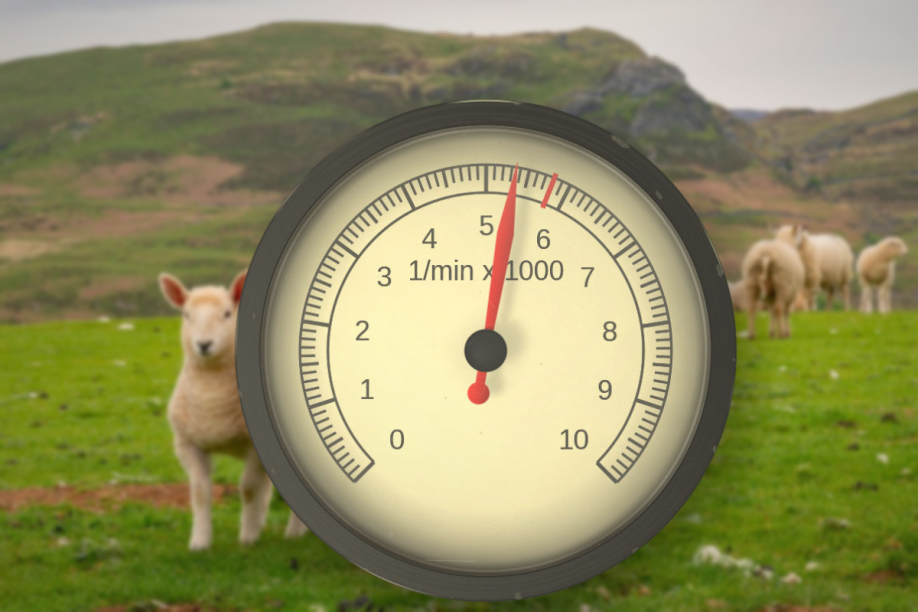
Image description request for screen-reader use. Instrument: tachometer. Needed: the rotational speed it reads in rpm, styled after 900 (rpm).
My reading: 5350 (rpm)
